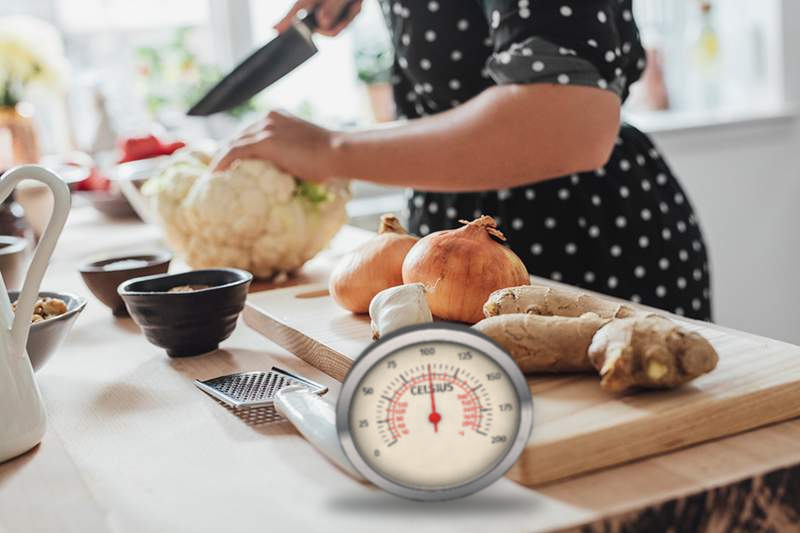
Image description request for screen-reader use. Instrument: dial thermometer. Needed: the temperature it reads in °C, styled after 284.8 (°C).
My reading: 100 (°C)
